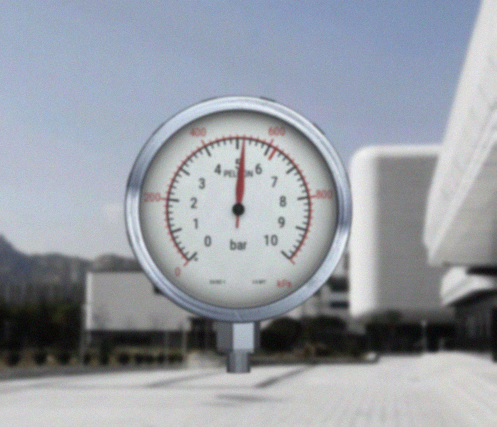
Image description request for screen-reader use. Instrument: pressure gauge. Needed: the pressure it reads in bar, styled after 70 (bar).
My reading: 5.2 (bar)
